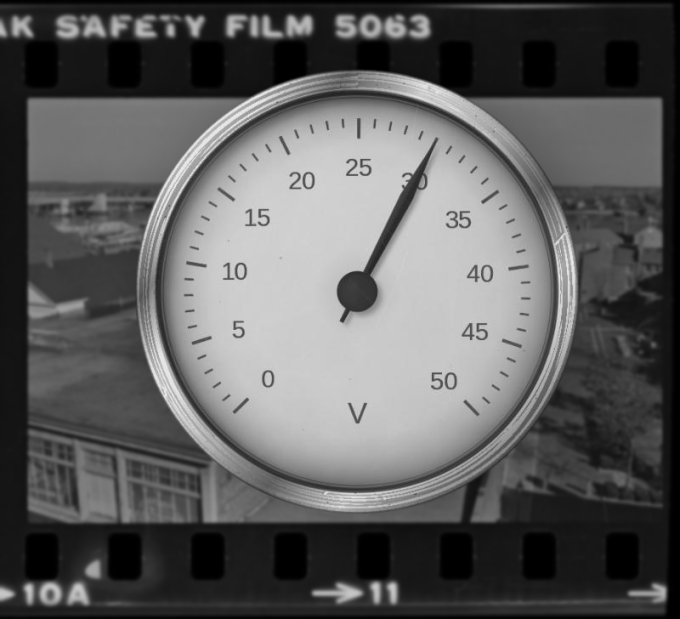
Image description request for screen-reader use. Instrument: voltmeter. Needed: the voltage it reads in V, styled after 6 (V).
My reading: 30 (V)
